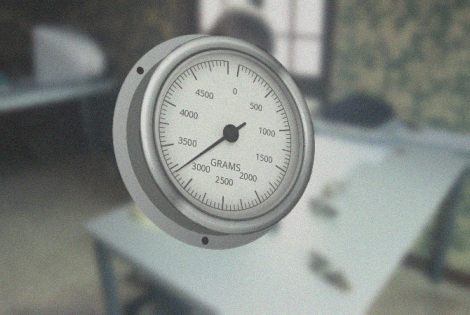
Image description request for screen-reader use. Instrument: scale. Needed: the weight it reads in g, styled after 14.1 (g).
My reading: 3200 (g)
